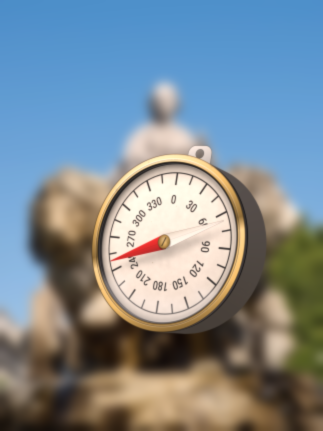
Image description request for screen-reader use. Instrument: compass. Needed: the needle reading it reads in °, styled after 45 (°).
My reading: 247.5 (°)
